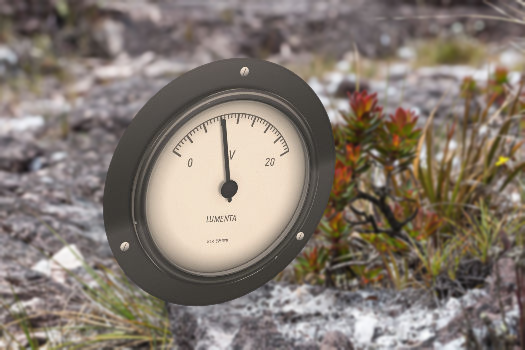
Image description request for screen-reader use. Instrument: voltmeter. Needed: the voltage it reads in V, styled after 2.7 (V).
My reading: 7.5 (V)
